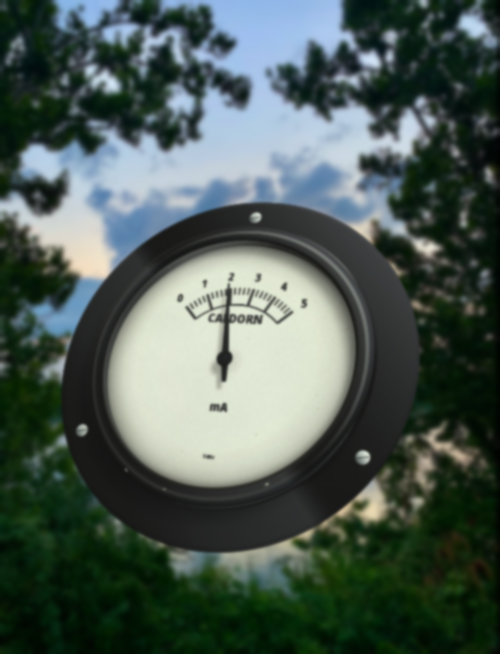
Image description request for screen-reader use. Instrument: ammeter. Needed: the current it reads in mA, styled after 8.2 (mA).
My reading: 2 (mA)
